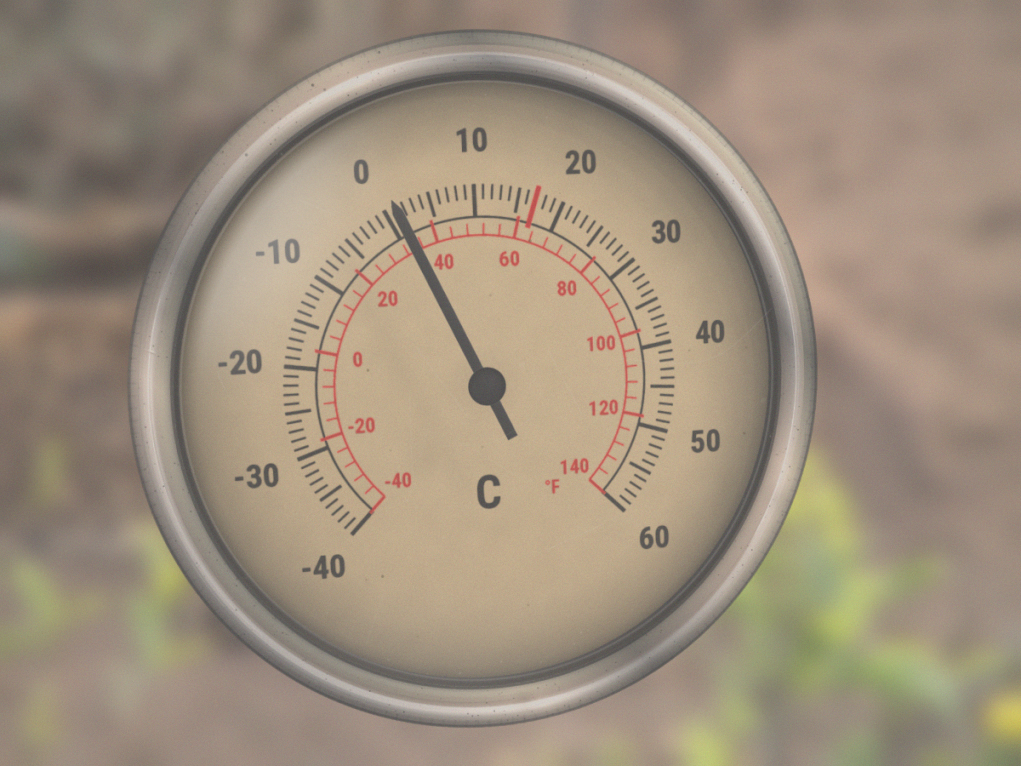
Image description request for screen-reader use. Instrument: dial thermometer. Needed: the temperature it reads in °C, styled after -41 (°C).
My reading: 1 (°C)
